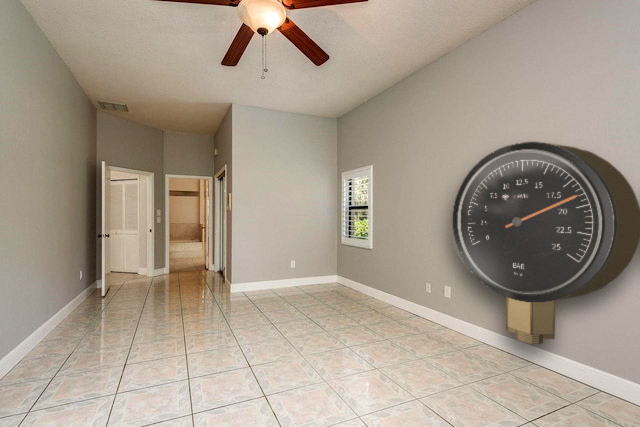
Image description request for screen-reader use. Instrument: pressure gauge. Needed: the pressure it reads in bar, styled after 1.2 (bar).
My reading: 19 (bar)
